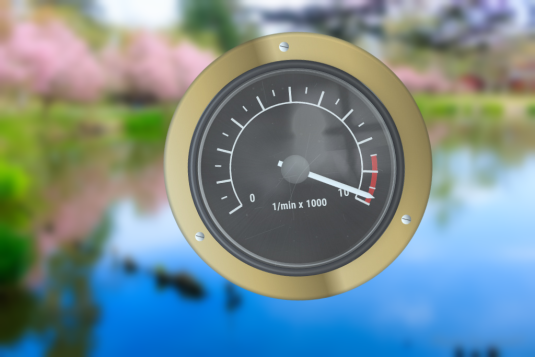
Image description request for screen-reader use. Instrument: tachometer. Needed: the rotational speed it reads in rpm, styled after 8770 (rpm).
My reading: 9750 (rpm)
